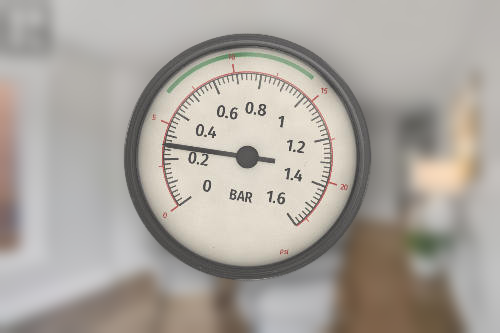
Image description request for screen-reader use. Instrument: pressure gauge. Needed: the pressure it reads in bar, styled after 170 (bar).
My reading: 0.26 (bar)
